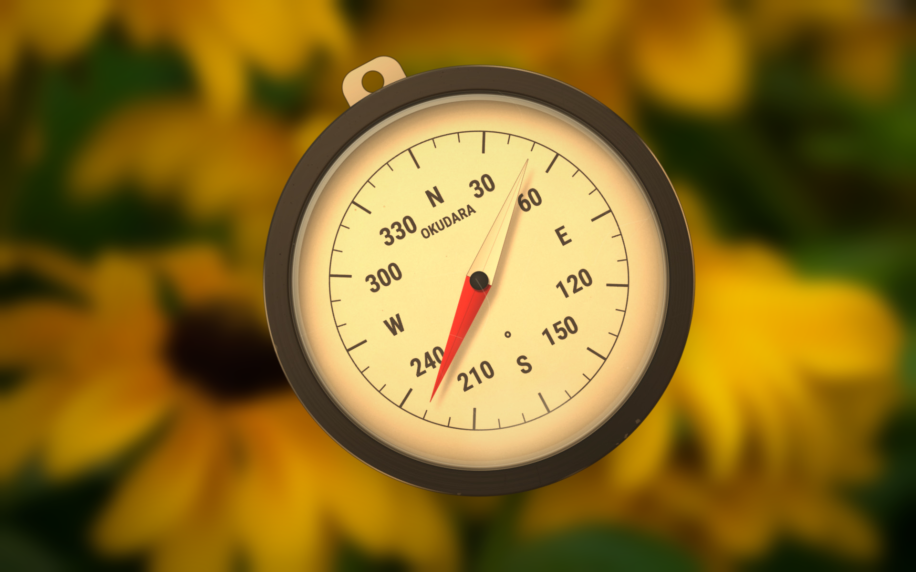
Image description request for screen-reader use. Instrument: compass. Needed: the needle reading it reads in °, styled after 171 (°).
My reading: 230 (°)
